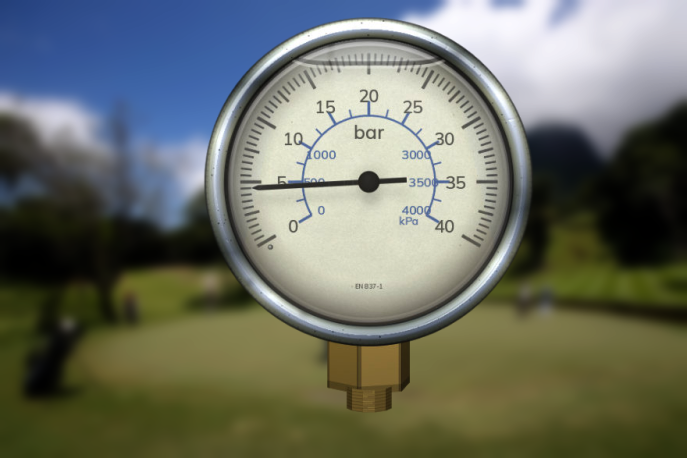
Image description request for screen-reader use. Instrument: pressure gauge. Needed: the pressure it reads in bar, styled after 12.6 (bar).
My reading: 4.5 (bar)
